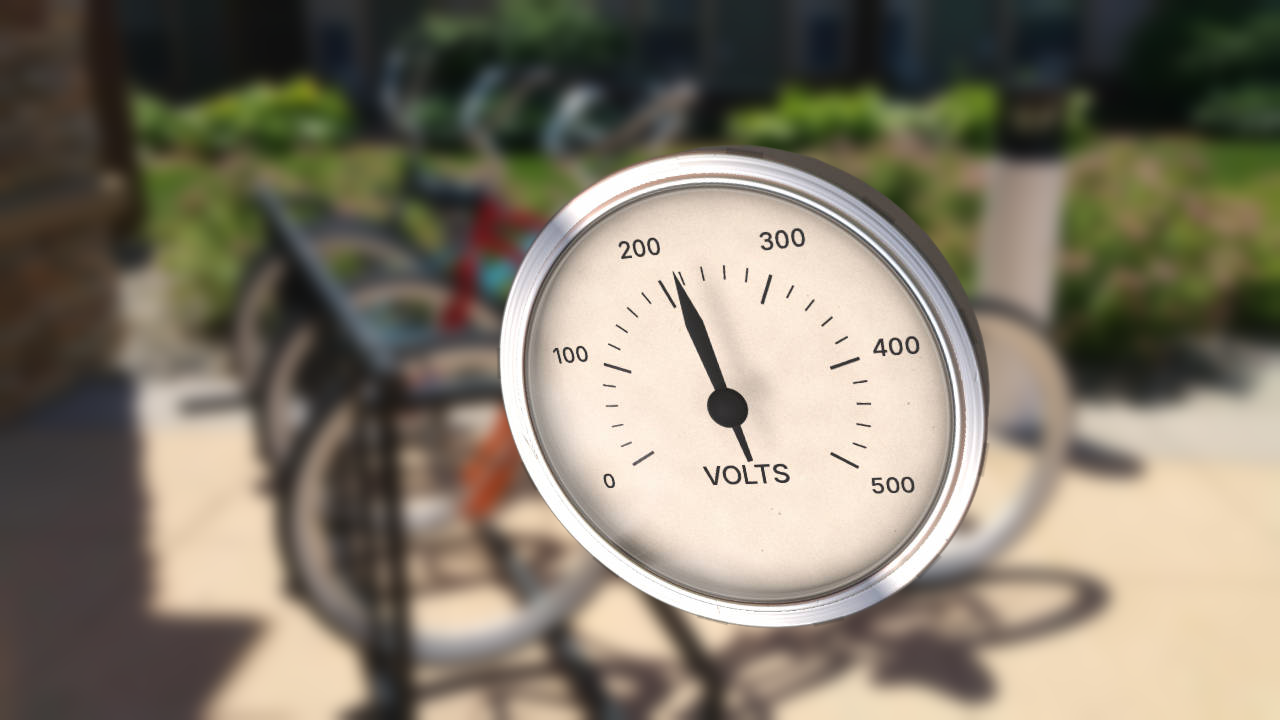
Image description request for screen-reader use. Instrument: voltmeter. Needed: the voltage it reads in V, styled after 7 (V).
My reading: 220 (V)
